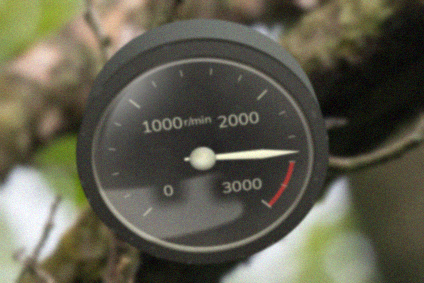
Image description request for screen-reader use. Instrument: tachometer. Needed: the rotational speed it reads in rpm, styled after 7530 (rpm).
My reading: 2500 (rpm)
